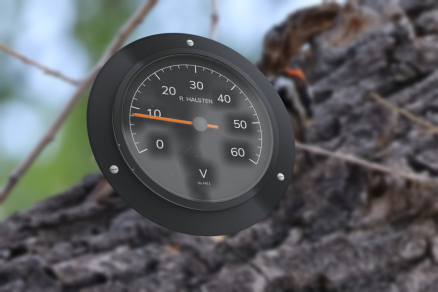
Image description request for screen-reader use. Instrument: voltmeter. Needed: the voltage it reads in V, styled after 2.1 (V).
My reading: 8 (V)
